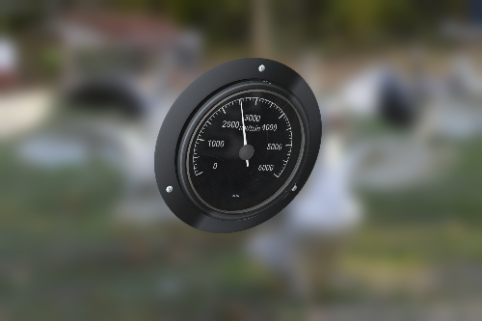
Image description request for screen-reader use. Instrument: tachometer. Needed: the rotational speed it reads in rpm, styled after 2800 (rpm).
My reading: 2500 (rpm)
